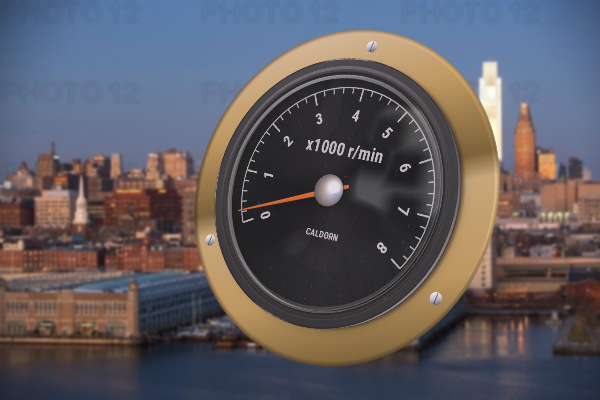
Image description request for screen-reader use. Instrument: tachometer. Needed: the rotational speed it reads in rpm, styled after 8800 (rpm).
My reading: 200 (rpm)
